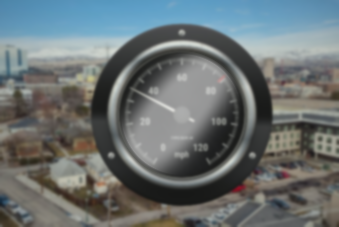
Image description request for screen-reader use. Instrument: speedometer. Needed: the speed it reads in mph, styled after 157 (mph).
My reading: 35 (mph)
